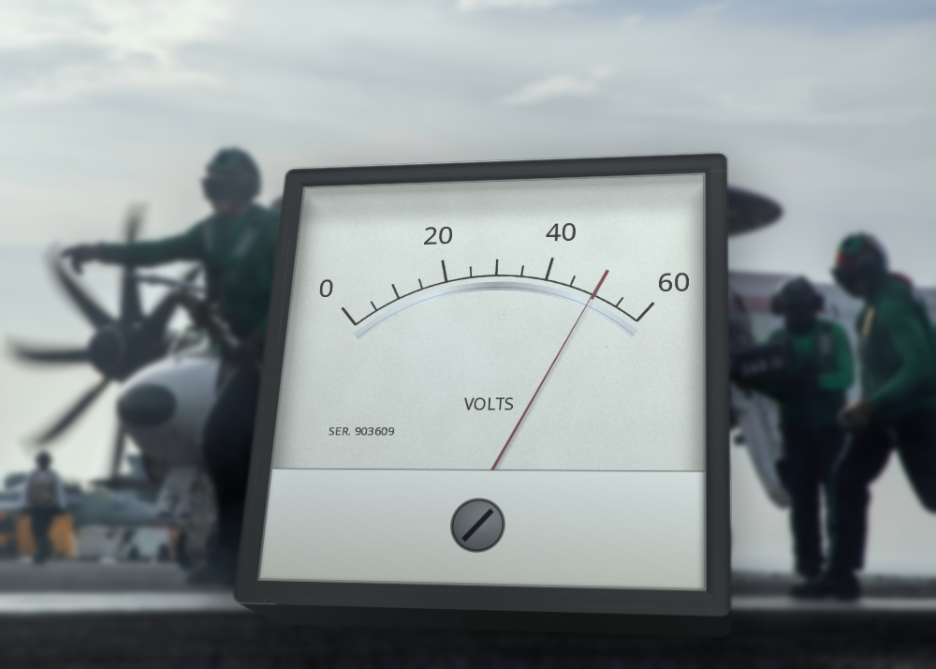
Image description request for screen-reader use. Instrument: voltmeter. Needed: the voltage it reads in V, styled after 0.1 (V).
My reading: 50 (V)
